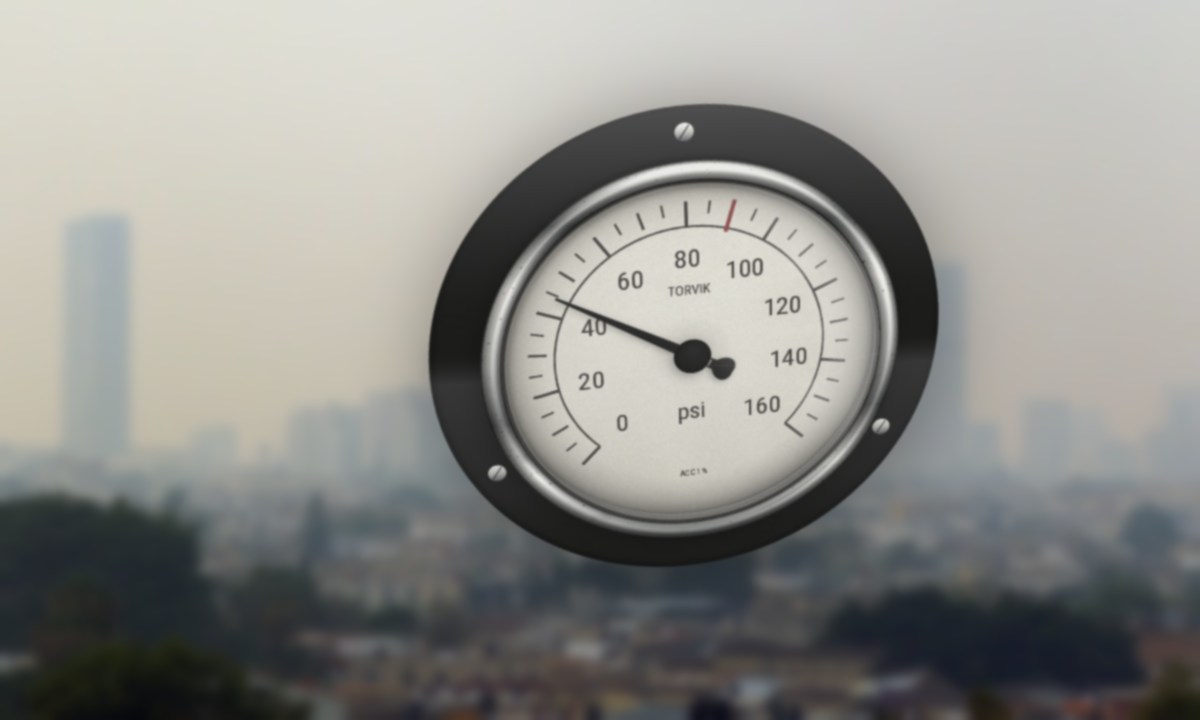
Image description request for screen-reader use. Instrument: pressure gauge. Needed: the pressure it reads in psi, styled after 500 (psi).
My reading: 45 (psi)
